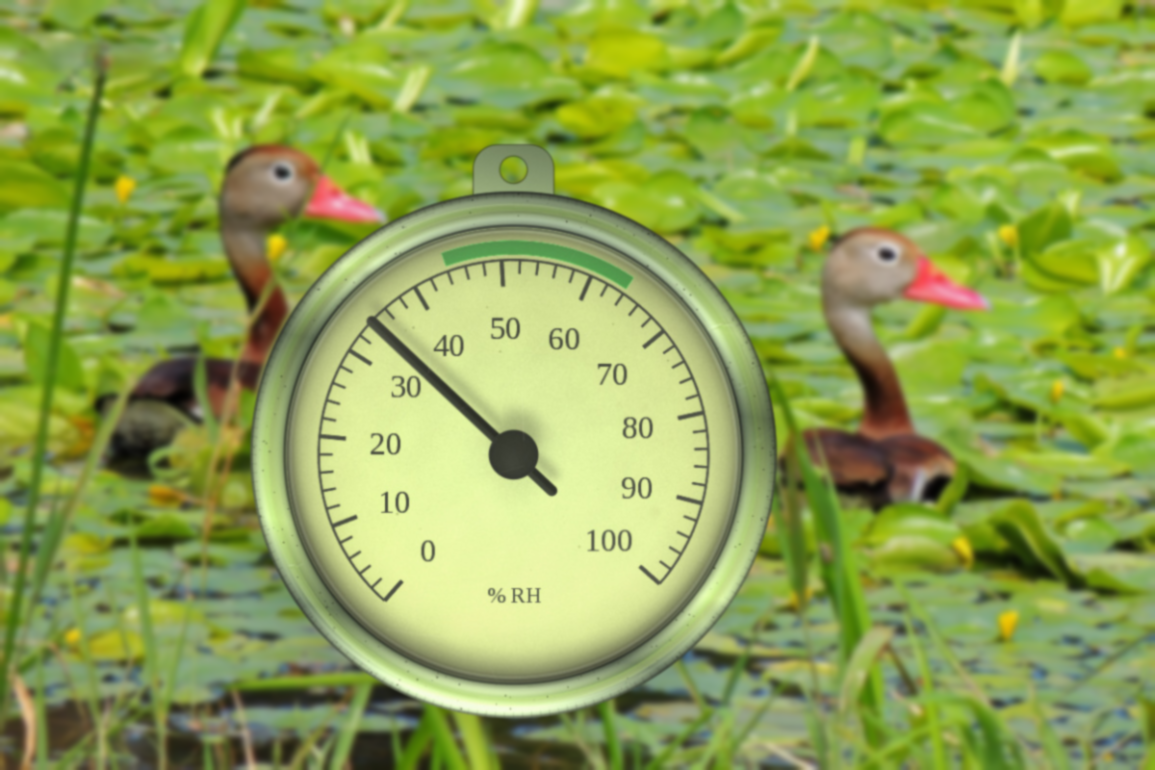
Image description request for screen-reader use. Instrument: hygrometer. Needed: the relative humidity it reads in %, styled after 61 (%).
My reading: 34 (%)
